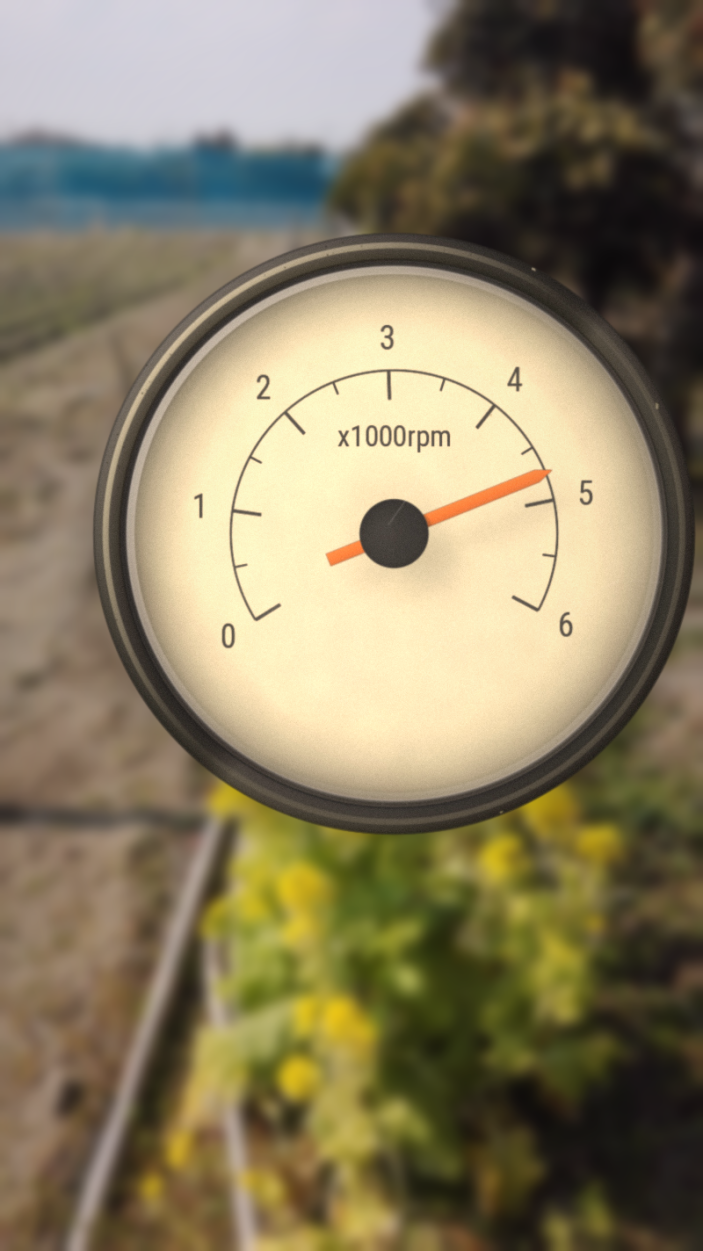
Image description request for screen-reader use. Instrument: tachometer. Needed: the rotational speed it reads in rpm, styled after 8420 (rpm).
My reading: 4750 (rpm)
